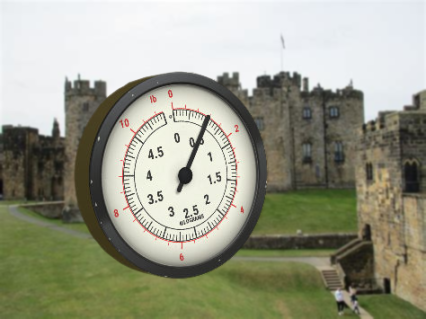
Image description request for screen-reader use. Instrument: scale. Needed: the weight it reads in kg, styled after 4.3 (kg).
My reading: 0.5 (kg)
